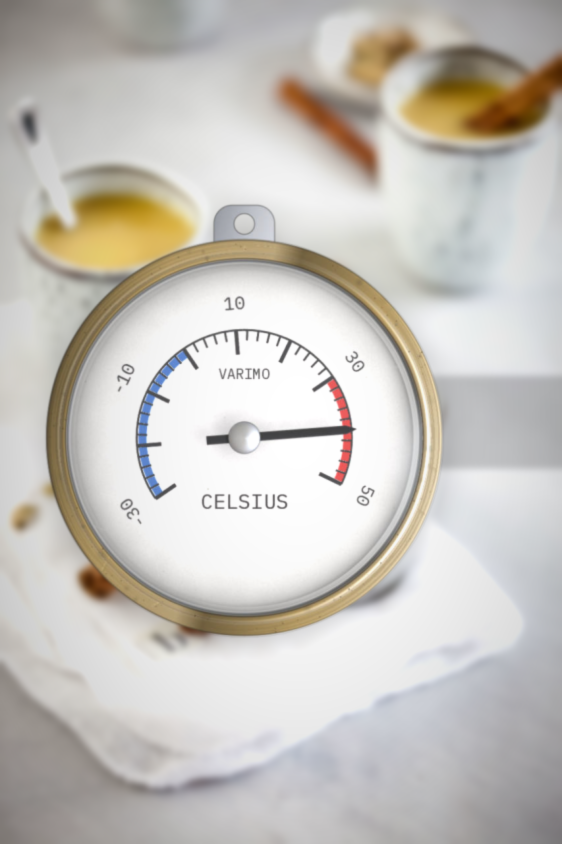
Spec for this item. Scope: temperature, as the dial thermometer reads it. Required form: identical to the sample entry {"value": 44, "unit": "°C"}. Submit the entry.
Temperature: {"value": 40, "unit": "°C"}
